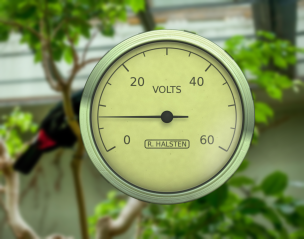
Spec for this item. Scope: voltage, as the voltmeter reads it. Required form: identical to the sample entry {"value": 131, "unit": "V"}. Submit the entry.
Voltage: {"value": 7.5, "unit": "V"}
